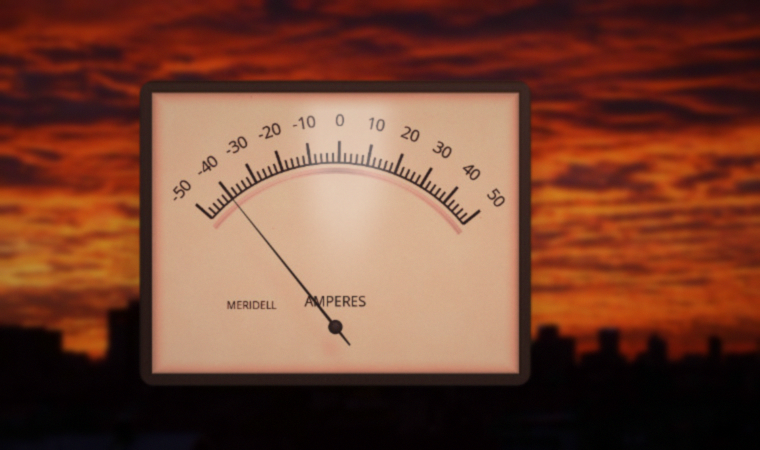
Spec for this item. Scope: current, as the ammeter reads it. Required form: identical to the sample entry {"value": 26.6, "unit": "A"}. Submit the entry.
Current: {"value": -40, "unit": "A"}
